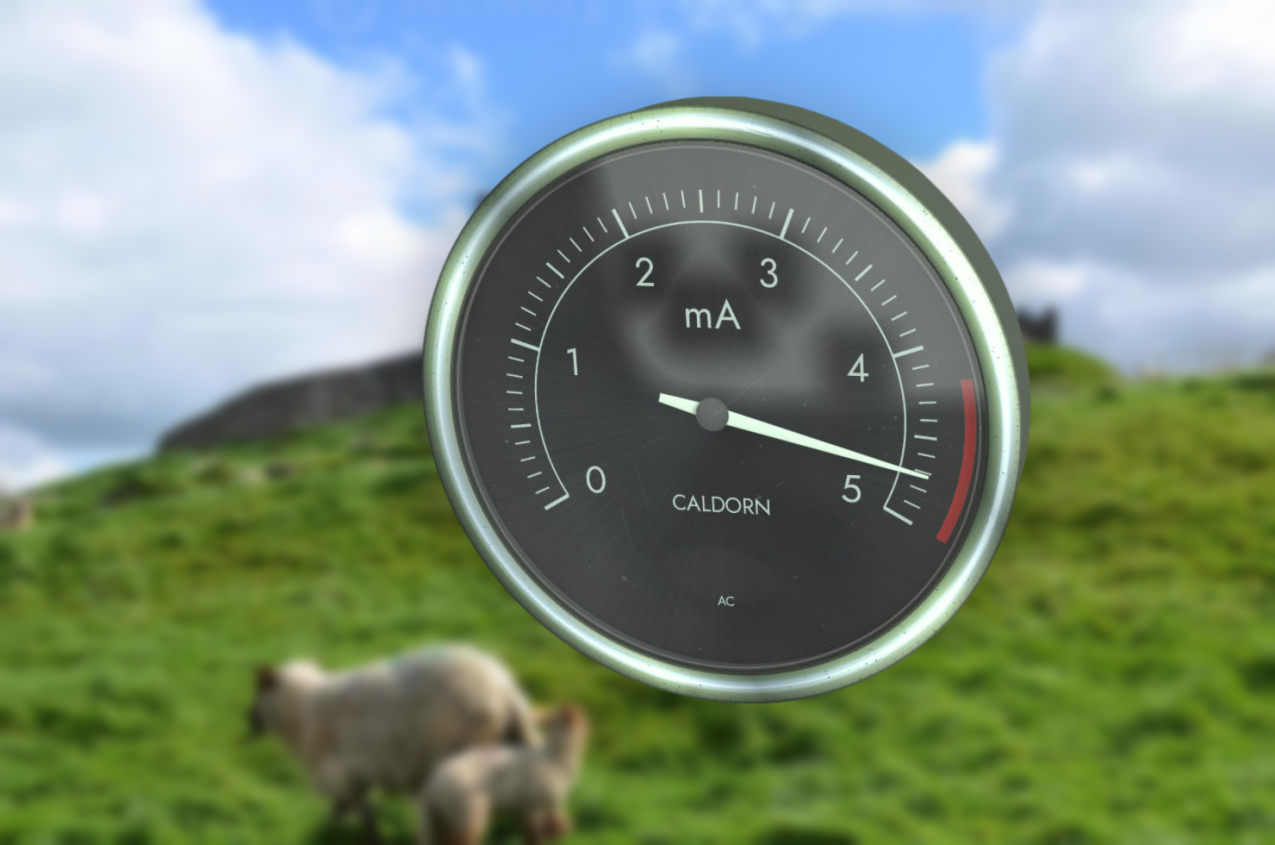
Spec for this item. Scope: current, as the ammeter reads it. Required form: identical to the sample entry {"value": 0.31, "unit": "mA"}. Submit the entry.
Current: {"value": 4.7, "unit": "mA"}
